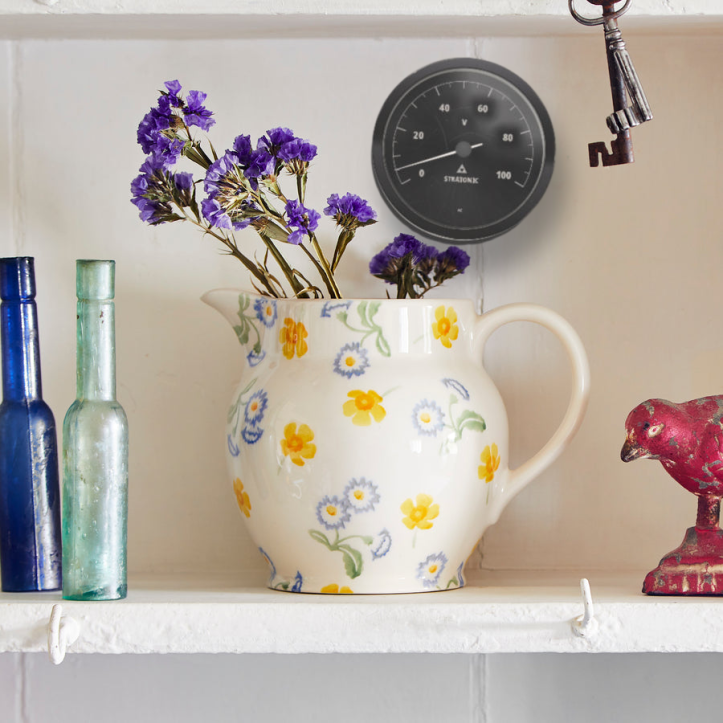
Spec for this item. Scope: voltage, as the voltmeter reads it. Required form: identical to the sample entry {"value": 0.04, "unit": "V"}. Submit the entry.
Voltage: {"value": 5, "unit": "V"}
